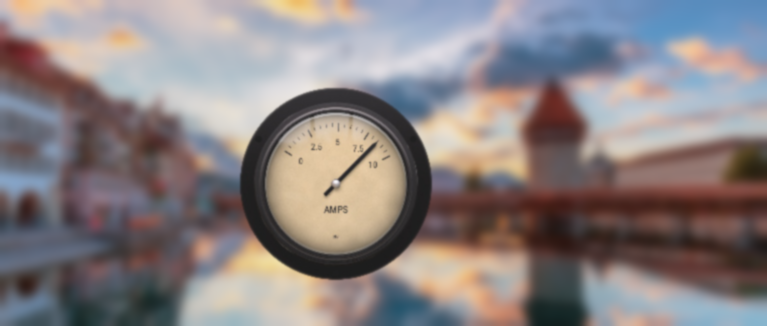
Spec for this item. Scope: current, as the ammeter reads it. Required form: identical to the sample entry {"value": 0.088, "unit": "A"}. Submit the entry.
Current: {"value": 8.5, "unit": "A"}
